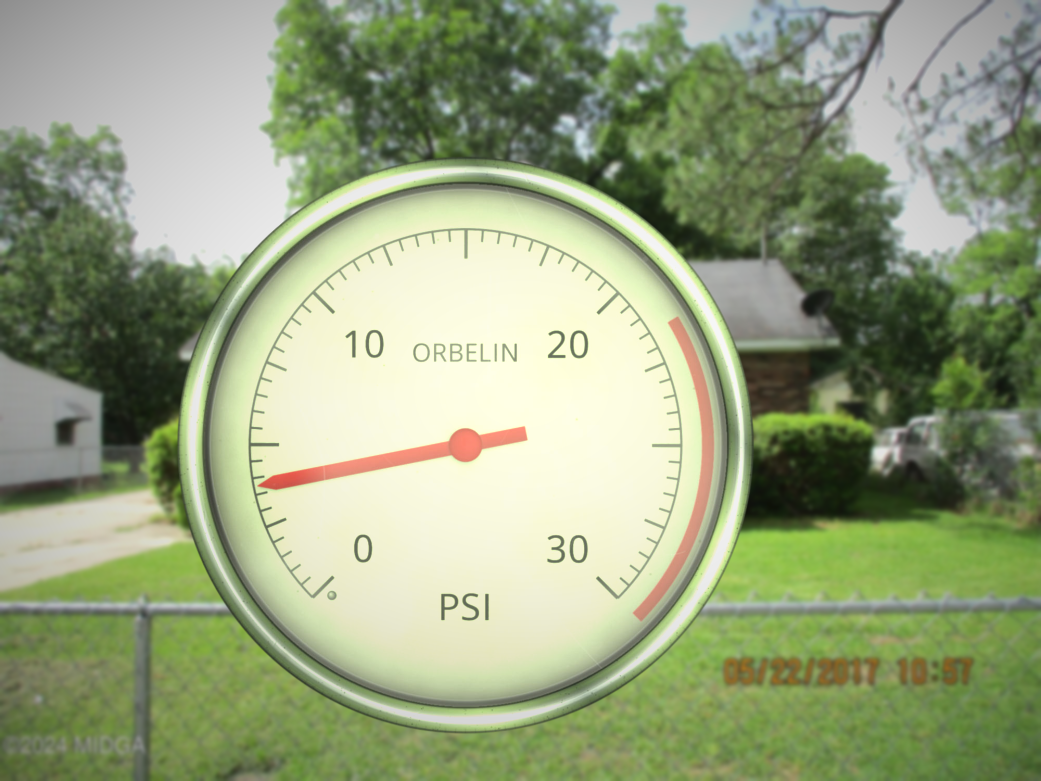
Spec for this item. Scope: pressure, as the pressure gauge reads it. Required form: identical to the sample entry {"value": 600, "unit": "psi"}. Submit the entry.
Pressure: {"value": 3.75, "unit": "psi"}
